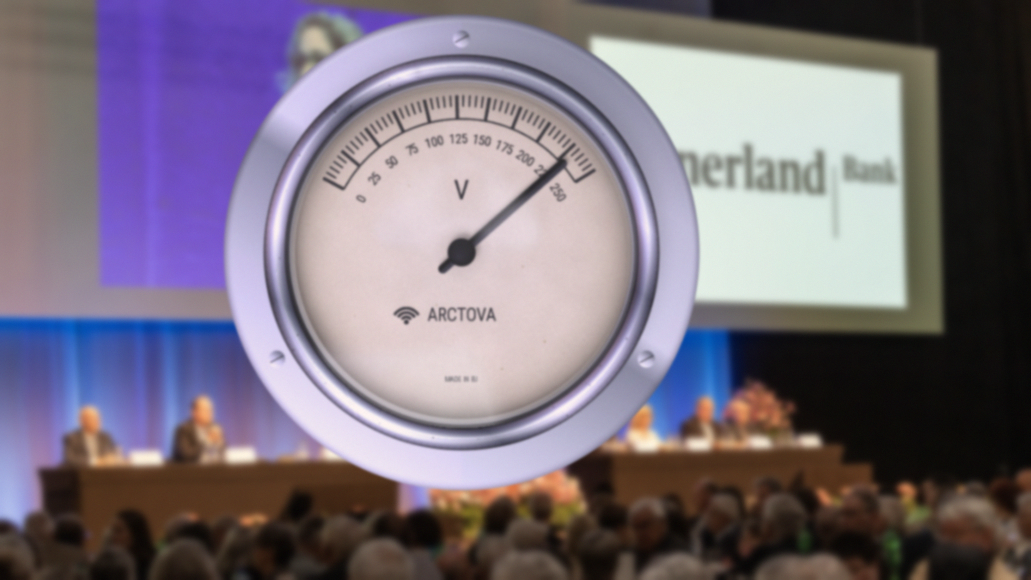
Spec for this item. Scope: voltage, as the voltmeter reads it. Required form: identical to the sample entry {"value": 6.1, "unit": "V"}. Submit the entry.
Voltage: {"value": 230, "unit": "V"}
